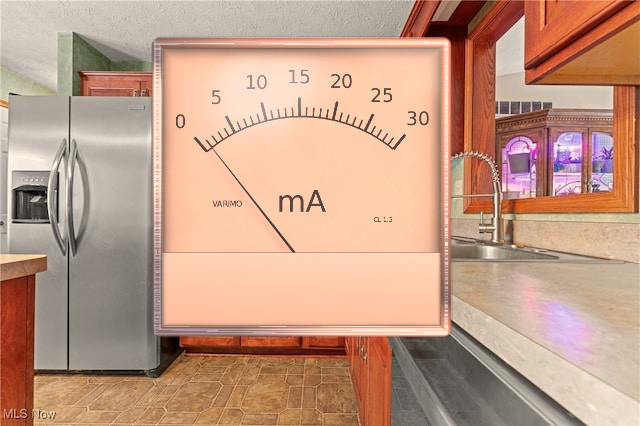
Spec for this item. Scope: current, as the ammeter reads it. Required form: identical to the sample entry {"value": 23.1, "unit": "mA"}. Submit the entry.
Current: {"value": 1, "unit": "mA"}
